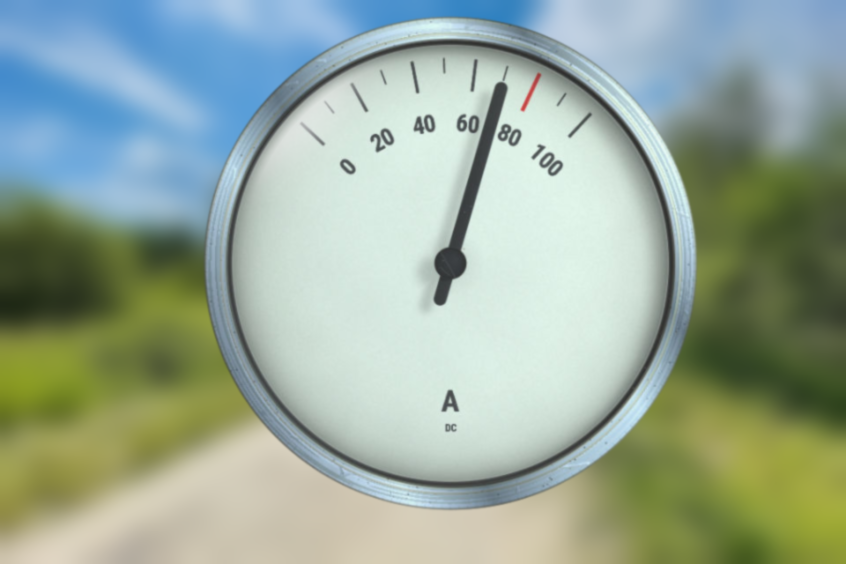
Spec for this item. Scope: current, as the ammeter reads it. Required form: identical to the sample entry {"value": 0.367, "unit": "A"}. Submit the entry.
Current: {"value": 70, "unit": "A"}
